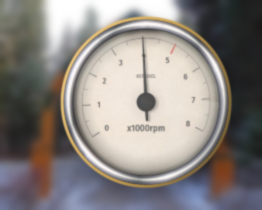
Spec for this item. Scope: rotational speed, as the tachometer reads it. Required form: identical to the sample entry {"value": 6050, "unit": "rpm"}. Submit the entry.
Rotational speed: {"value": 4000, "unit": "rpm"}
